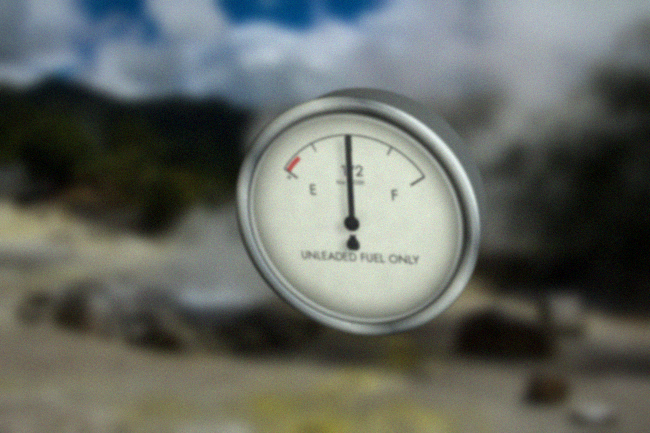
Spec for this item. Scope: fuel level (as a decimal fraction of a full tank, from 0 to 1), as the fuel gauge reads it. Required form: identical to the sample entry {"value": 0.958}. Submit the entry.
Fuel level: {"value": 0.5}
